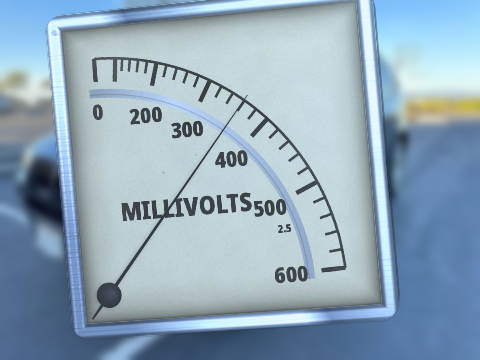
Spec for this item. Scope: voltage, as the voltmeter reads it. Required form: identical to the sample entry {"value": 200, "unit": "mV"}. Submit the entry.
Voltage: {"value": 360, "unit": "mV"}
